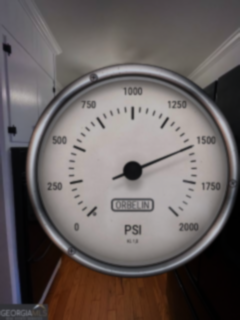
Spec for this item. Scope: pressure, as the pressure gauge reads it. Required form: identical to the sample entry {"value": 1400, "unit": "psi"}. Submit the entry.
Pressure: {"value": 1500, "unit": "psi"}
